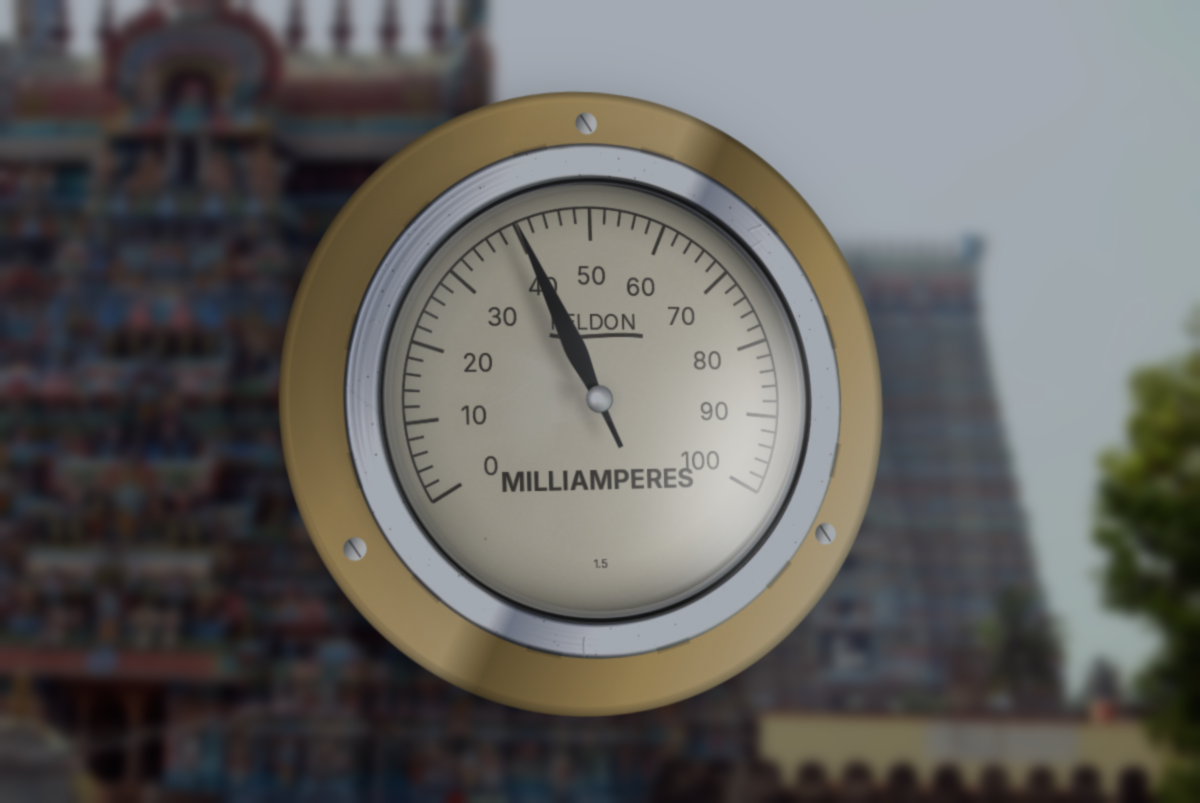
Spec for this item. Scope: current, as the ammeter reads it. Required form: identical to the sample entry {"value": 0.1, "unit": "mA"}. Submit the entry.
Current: {"value": 40, "unit": "mA"}
